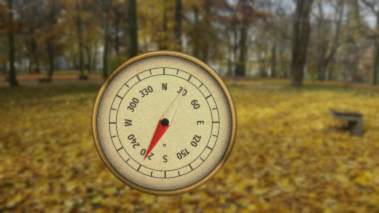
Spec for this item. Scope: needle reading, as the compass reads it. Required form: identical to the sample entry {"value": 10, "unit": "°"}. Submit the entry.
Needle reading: {"value": 210, "unit": "°"}
